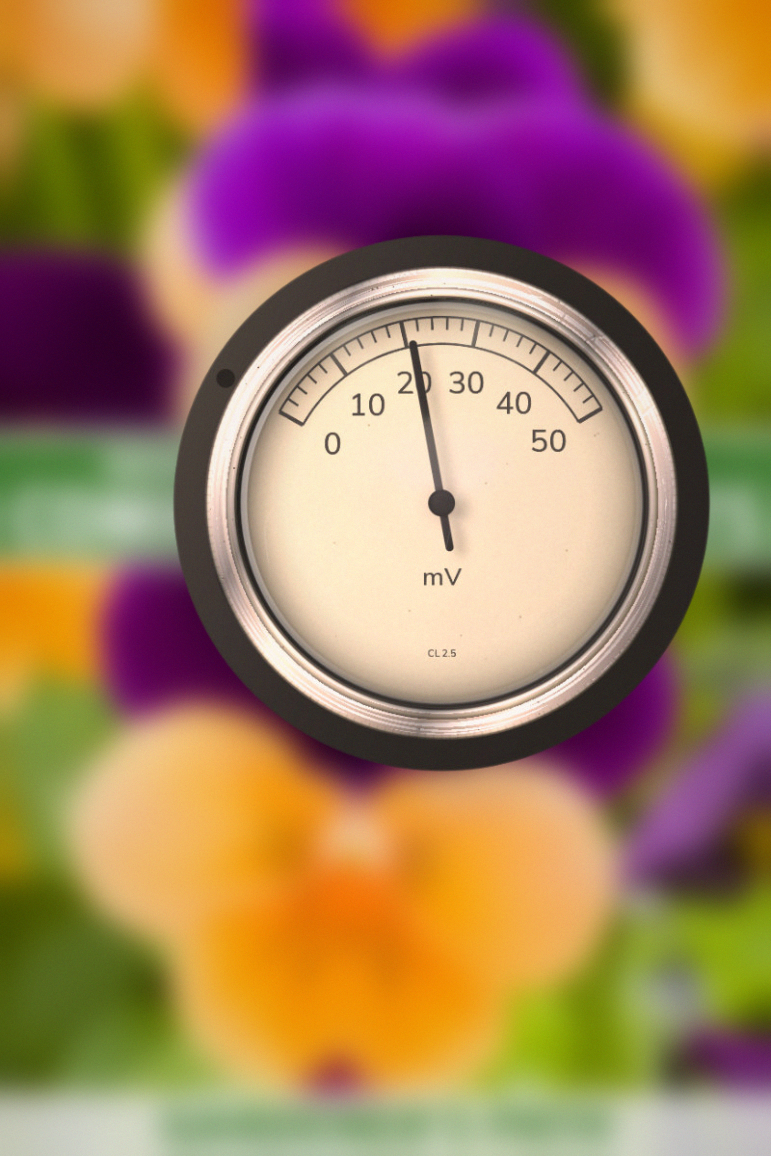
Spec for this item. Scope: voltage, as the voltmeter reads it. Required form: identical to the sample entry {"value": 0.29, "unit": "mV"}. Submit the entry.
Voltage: {"value": 21, "unit": "mV"}
